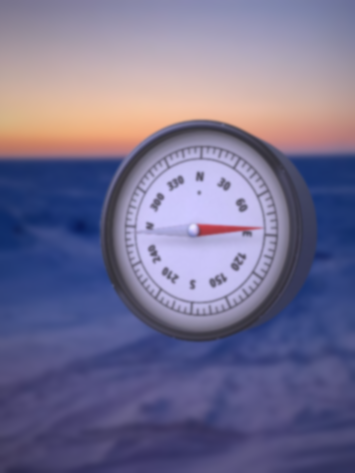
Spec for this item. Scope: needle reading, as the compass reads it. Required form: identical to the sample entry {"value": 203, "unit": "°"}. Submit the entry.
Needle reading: {"value": 85, "unit": "°"}
